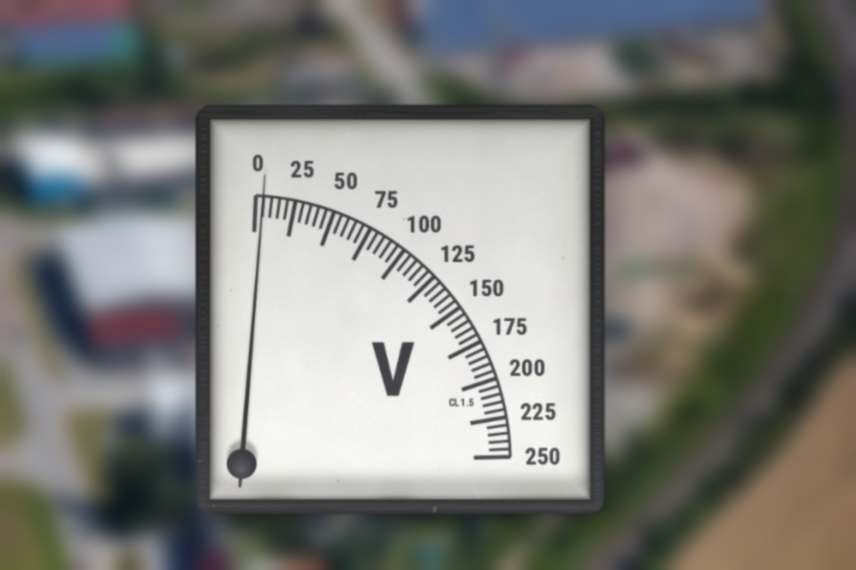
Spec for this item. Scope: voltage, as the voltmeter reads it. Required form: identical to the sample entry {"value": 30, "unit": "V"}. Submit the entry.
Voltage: {"value": 5, "unit": "V"}
